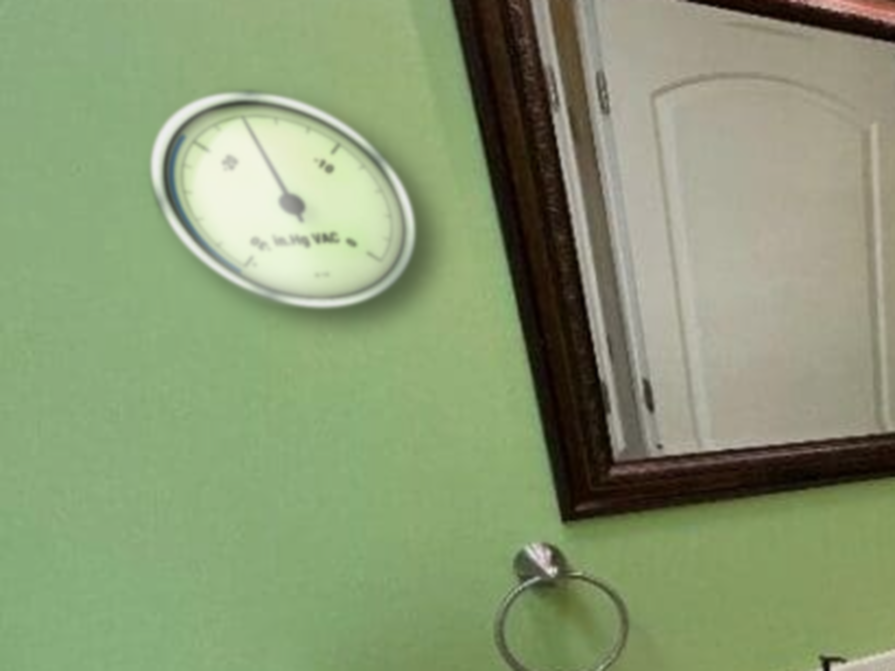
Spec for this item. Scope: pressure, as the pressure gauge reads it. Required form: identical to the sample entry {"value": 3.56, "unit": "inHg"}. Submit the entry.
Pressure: {"value": -16, "unit": "inHg"}
